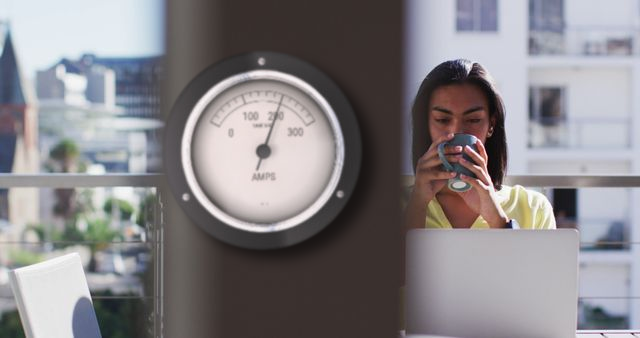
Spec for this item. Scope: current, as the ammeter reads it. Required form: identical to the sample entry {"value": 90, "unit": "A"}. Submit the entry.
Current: {"value": 200, "unit": "A"}
